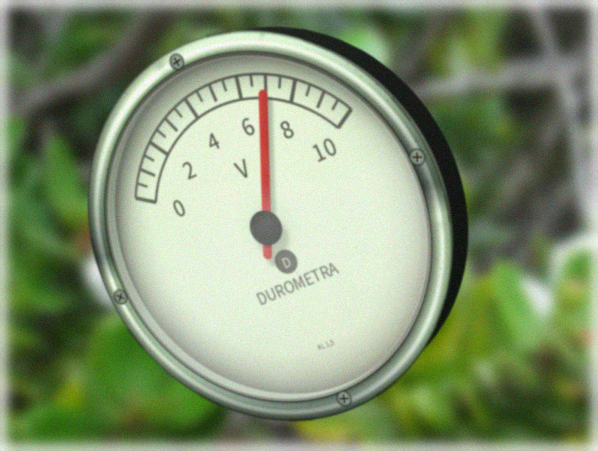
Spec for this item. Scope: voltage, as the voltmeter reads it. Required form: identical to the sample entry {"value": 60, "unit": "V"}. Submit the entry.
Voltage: {"value": 7, "unit": "V"}
